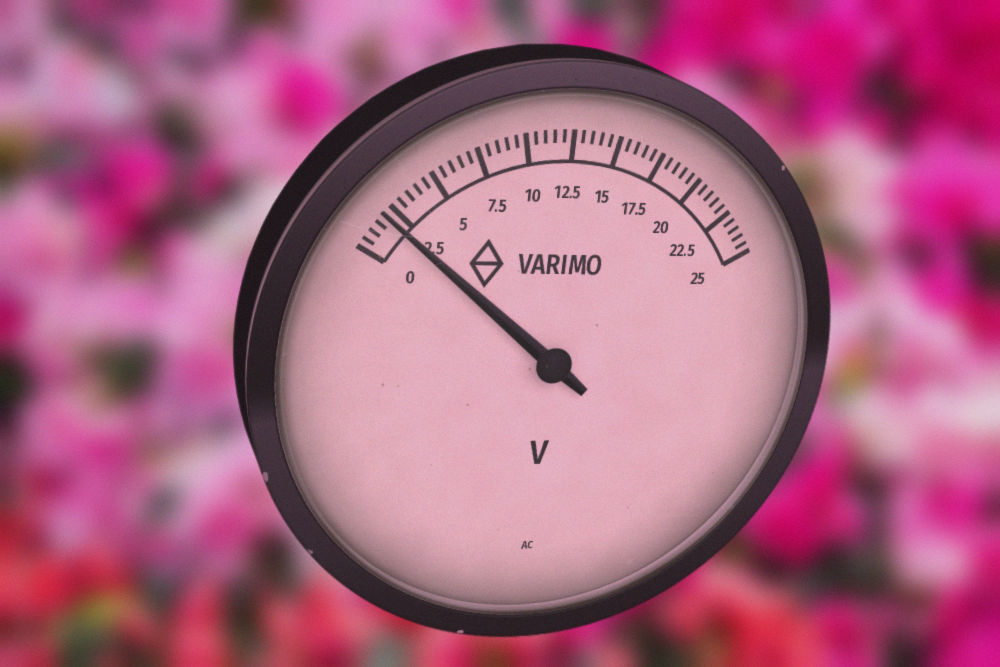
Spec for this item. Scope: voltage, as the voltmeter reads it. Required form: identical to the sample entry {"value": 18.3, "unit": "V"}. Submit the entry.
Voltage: {"value": 2, "unit": "V"}
